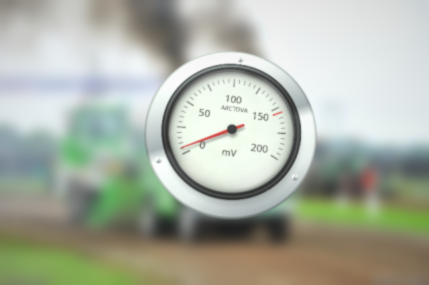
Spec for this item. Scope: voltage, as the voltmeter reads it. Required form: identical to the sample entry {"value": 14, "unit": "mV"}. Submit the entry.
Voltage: {"value": 5, "unit": "mV"}
